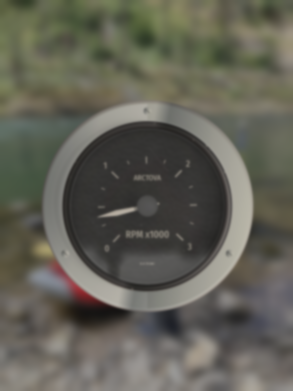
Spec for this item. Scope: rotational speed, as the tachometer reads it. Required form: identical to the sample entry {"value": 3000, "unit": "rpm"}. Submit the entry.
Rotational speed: {"value": 375, "unit": "rpm"}
